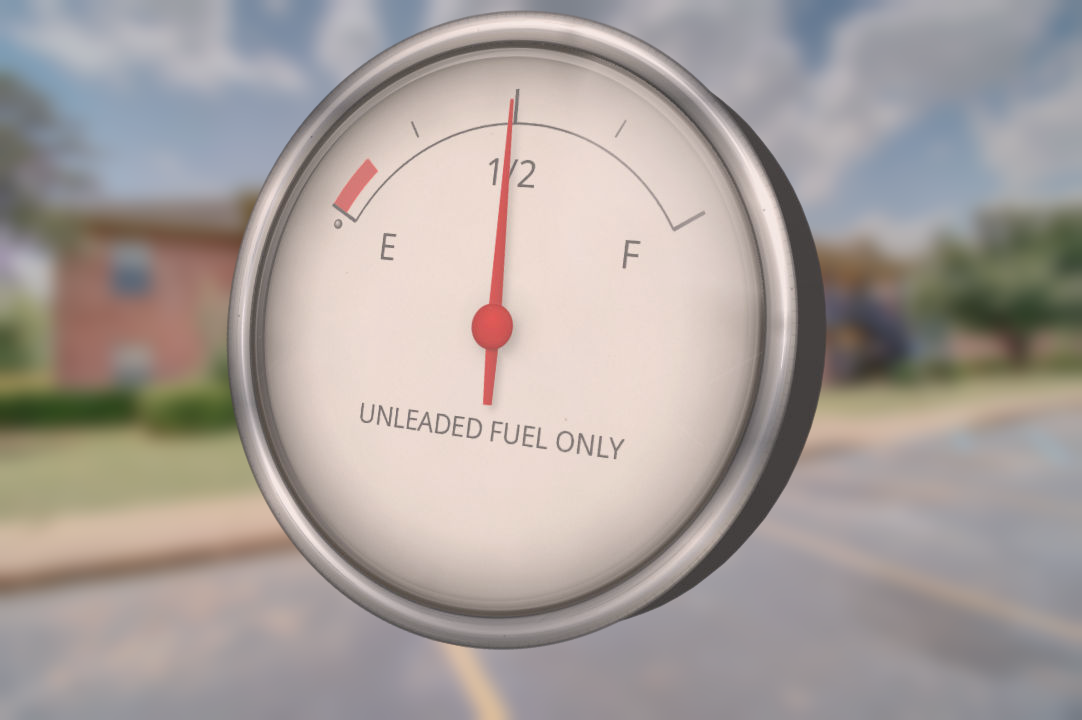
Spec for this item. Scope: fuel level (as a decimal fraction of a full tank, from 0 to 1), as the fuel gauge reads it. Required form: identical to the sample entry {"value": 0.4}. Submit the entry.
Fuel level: {"value": 0.5}
